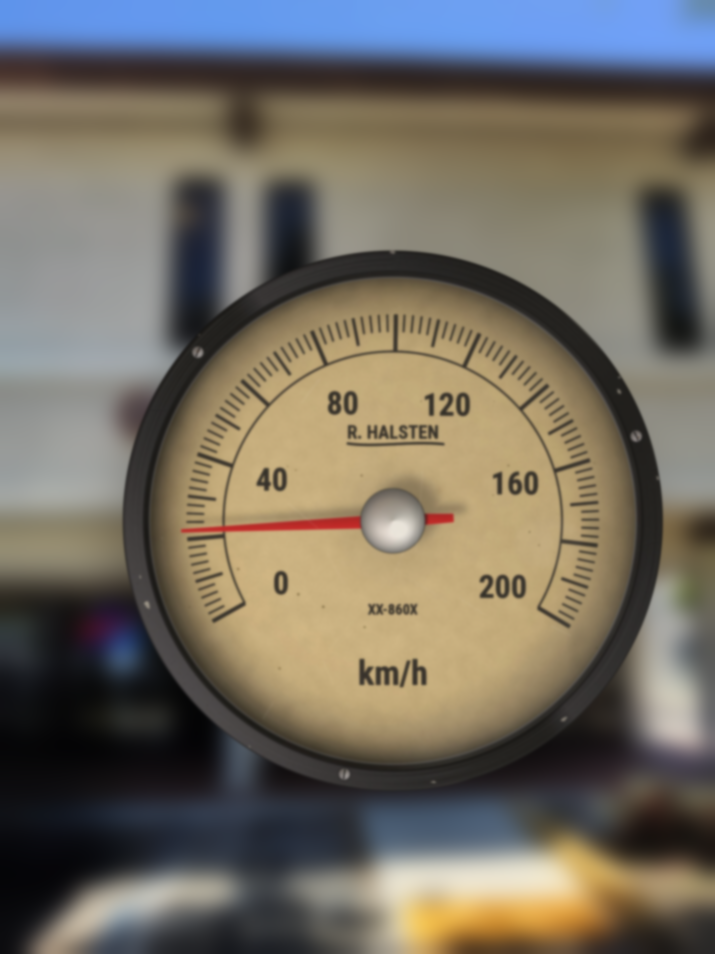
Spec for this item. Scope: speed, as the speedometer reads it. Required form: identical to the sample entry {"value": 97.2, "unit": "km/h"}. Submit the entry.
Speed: {"value": 22, "unit": "km/h"}
